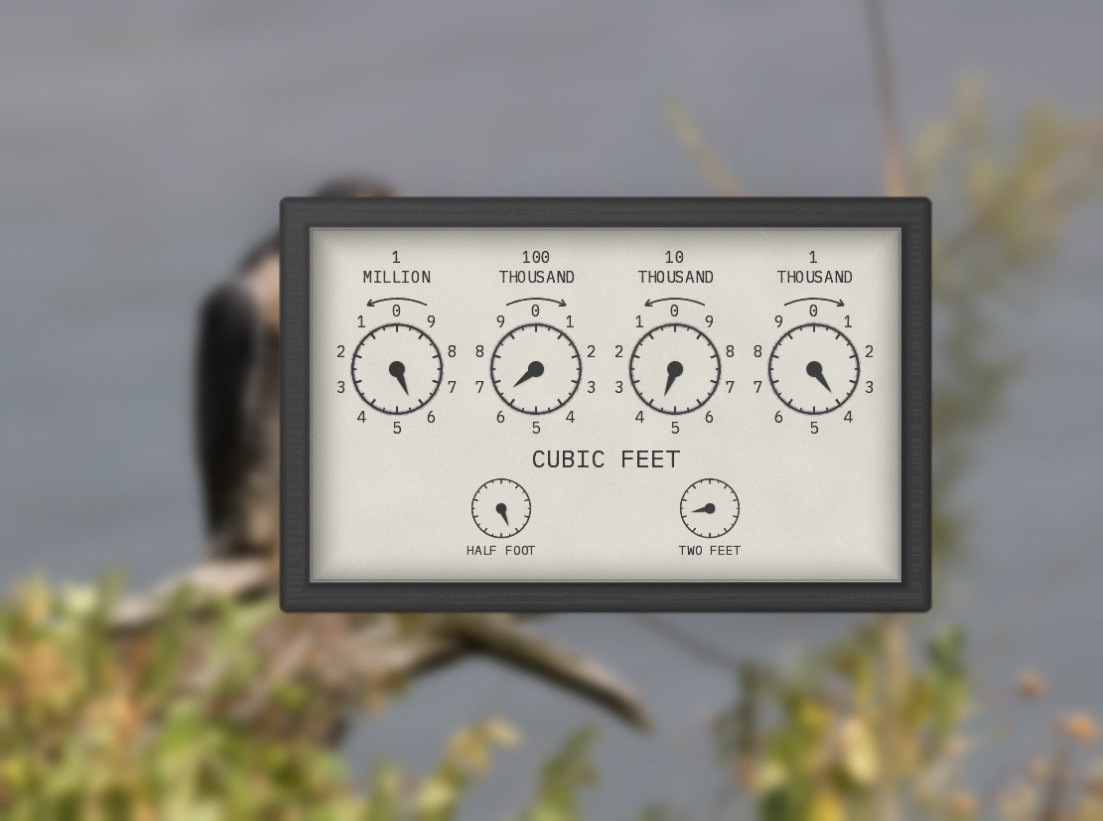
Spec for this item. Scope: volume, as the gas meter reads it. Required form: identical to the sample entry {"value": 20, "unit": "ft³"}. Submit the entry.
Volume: {"value": 564400, "unit": "ft³"}
